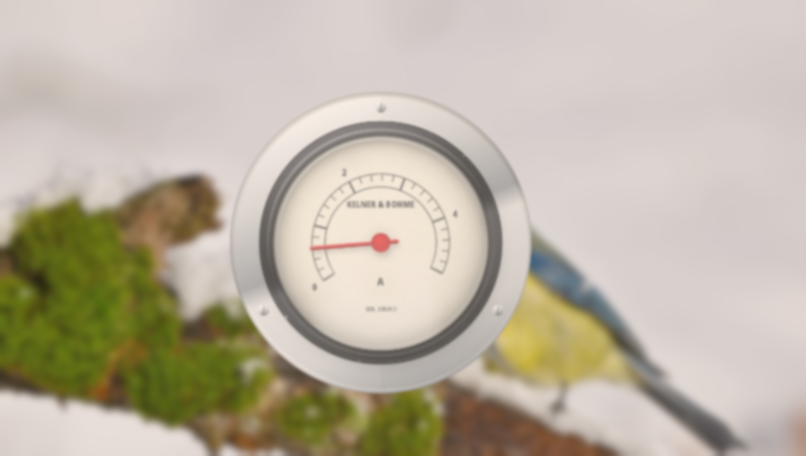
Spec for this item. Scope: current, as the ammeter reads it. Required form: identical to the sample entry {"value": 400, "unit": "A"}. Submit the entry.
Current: {"value": 0.6, "unit": "A"}
